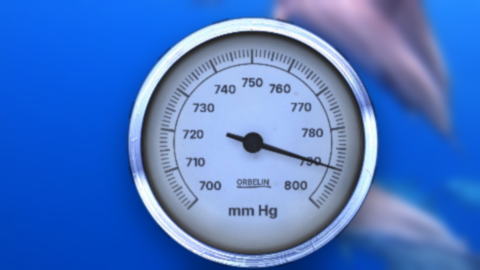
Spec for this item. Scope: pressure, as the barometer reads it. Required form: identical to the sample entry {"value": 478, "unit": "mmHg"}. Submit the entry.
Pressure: {"value": 790, "unit": "mmHg"}
